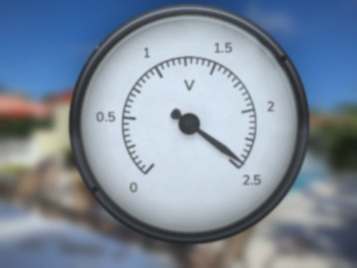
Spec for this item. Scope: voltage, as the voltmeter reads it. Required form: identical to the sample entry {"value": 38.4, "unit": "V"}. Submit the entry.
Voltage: {"value": 2.45, "unit": "V"}
